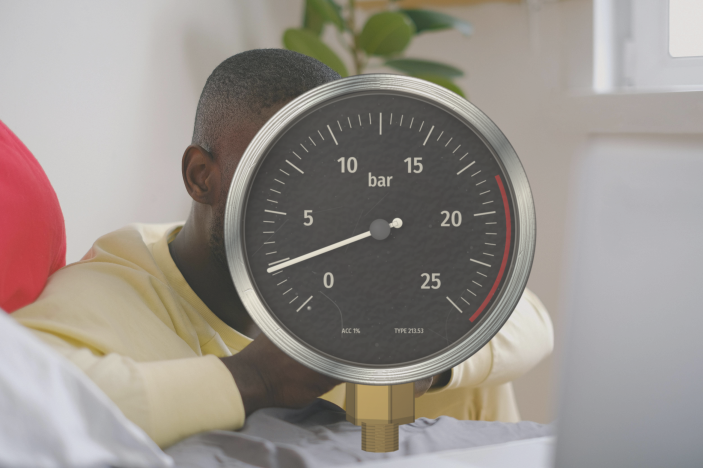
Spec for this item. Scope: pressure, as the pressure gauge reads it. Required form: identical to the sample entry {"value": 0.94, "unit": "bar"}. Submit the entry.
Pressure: {"value": 2.25, "unit": "bar"}
